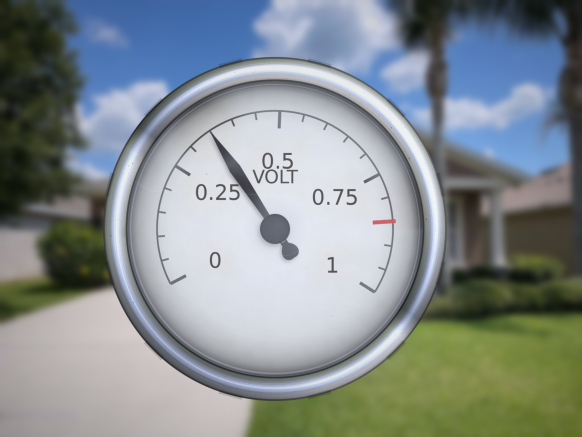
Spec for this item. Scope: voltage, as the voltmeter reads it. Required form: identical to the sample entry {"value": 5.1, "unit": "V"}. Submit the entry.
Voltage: {"value": 0.35, "unit": "V"}
